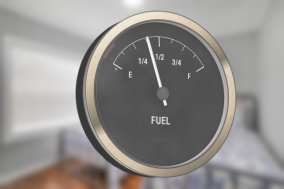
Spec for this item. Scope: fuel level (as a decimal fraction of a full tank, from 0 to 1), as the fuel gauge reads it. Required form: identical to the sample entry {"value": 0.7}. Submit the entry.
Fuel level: {"value": 0.375}
